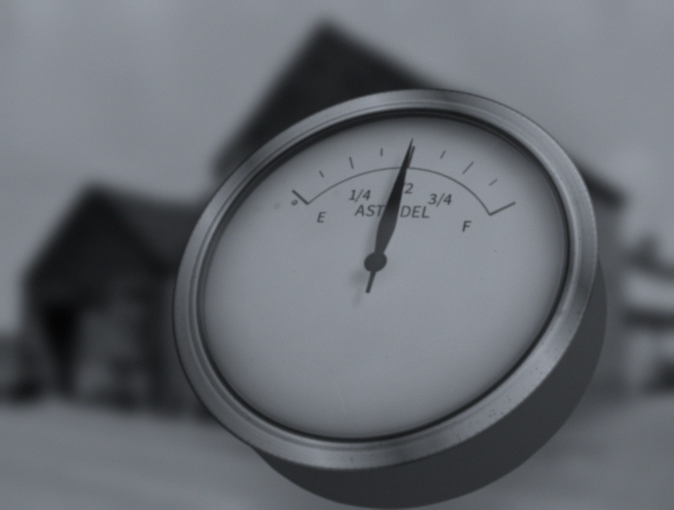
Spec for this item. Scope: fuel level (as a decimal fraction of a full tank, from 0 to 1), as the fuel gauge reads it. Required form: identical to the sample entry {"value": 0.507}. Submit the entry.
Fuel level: {"value": 0.5}
